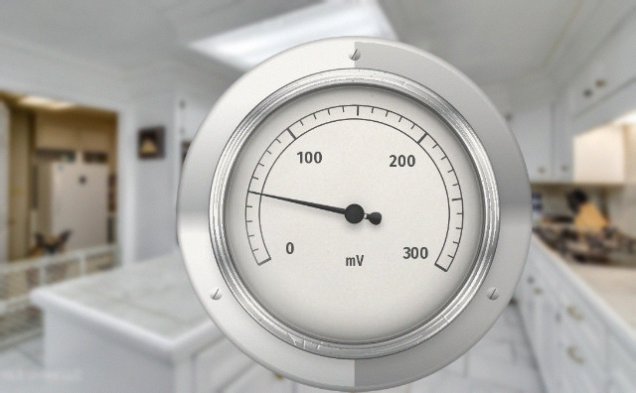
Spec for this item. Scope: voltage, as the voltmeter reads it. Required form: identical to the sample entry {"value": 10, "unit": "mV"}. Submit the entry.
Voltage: {"value": 50, "unit": "mV"}
